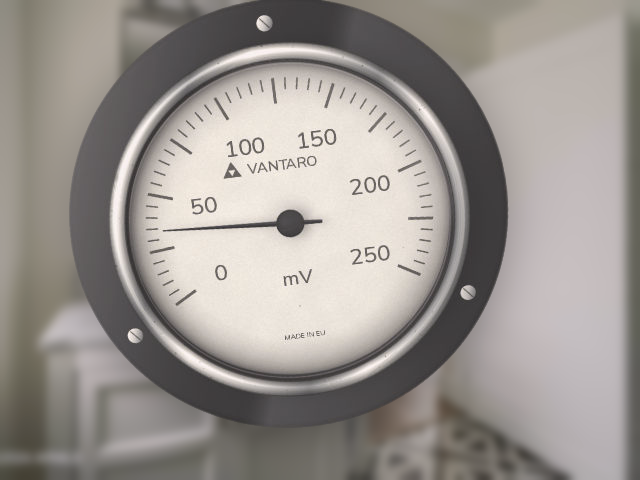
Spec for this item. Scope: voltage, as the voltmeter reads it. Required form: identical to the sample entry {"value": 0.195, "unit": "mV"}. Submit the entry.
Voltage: {"value": 35, "unit": "mV"}
